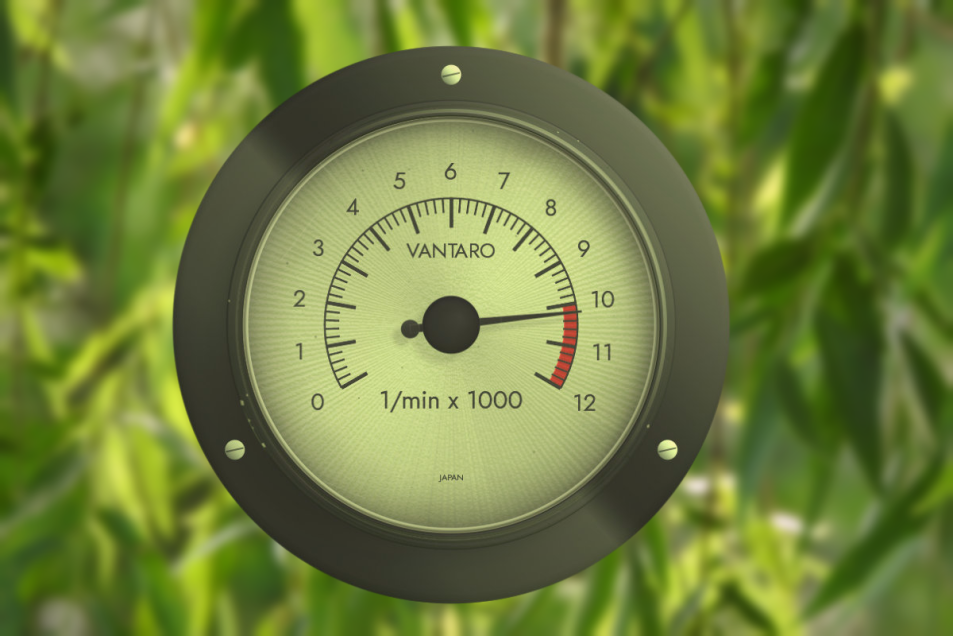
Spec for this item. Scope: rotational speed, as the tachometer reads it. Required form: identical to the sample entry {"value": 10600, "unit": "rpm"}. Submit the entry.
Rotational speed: {"value": 10200, "unit": "rpm"}
